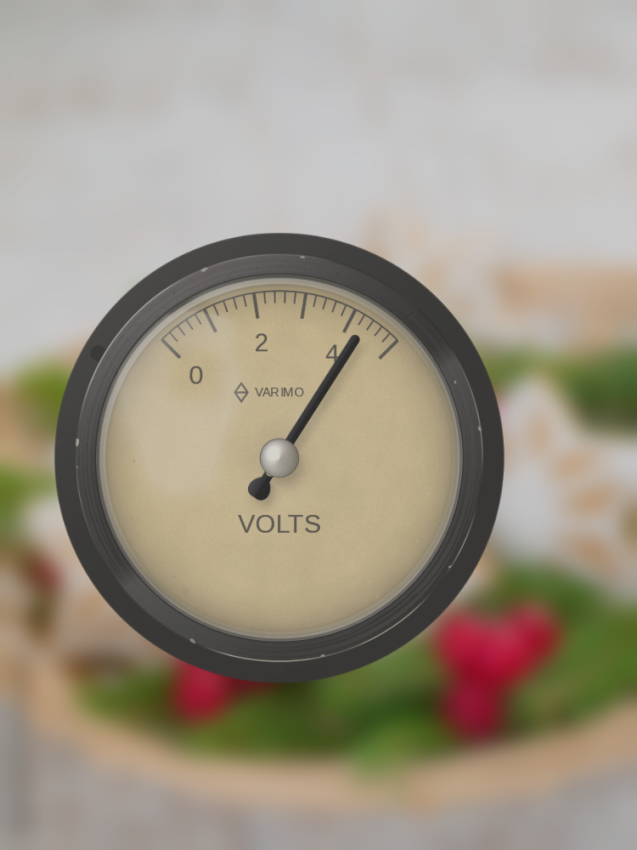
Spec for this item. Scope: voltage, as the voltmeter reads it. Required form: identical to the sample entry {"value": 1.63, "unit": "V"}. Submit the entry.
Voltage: {"value": 4.3, "unit": "V"}
